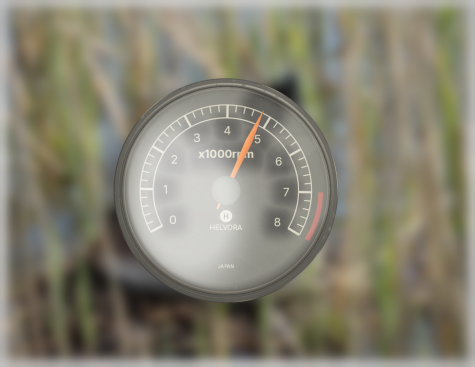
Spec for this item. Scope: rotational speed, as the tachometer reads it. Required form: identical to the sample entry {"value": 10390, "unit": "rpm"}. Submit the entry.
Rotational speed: {"value": 4800, "unit": "rpm"}
